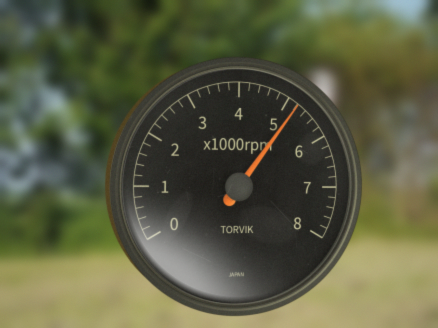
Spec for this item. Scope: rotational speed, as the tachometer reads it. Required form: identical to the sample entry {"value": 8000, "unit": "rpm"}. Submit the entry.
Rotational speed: {"value": 5200, "unit": "rpm"}
